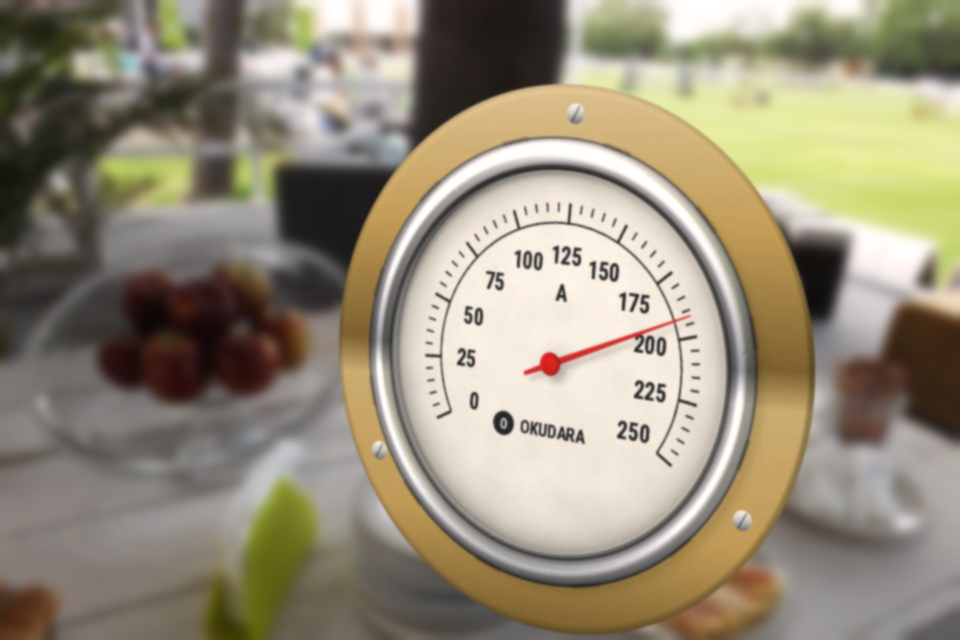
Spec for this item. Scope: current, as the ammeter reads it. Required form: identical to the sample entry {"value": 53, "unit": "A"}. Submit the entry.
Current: {"value": 192.5, "unit": "A"}
